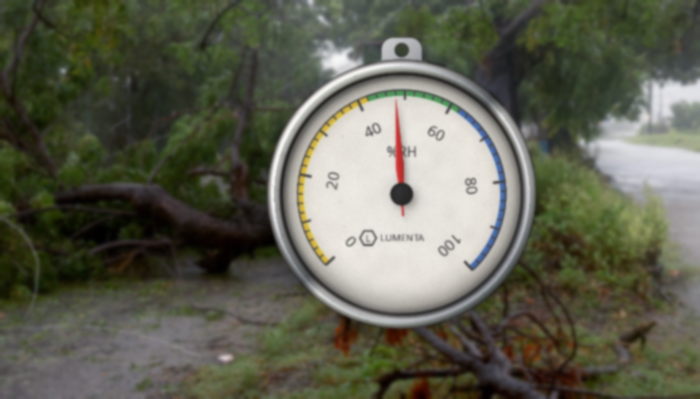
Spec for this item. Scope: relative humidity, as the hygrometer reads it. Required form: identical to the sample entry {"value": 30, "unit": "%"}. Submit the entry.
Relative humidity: {"value": 48, "unit": "%"}
